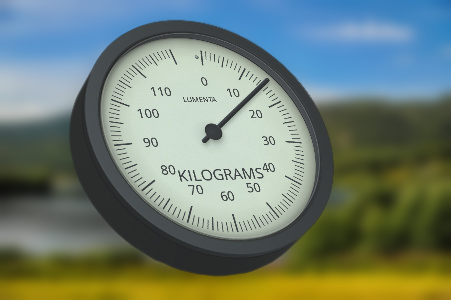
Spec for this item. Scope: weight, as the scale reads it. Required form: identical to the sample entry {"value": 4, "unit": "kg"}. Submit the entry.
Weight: {"value": 15, "unit": "kg"}
